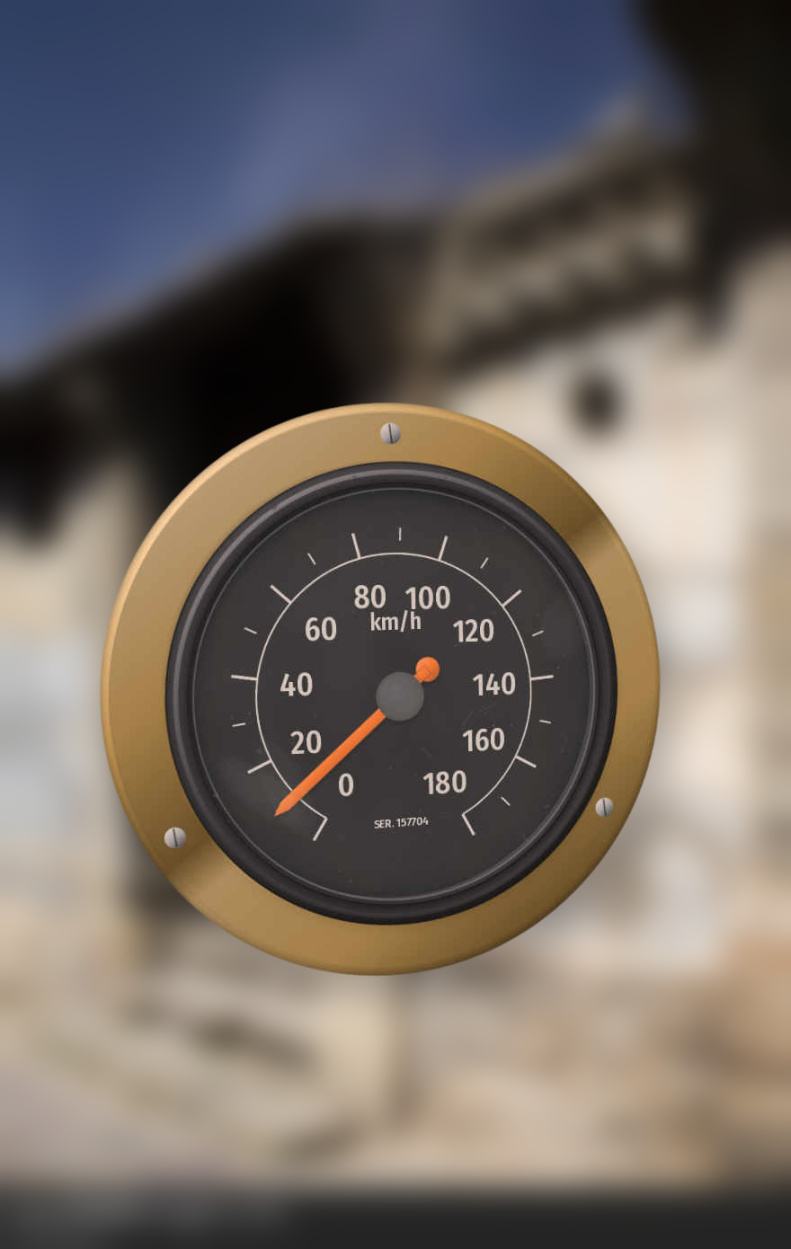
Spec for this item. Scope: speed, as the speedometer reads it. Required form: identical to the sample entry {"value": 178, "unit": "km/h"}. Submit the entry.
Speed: {"value": 10, "unit": "km/h"}
